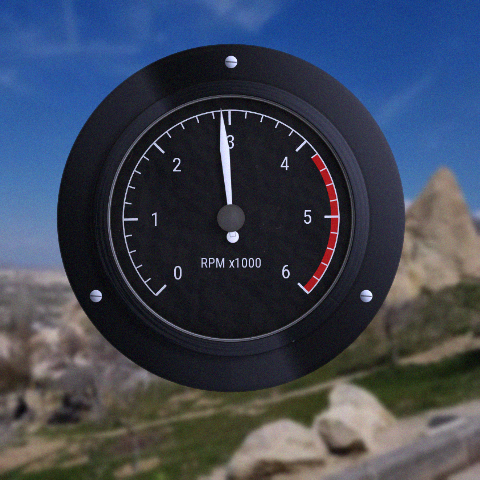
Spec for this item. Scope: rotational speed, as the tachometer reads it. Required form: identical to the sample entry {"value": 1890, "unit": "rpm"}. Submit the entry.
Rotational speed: {"value": 2900, "unit": "rpm"}
